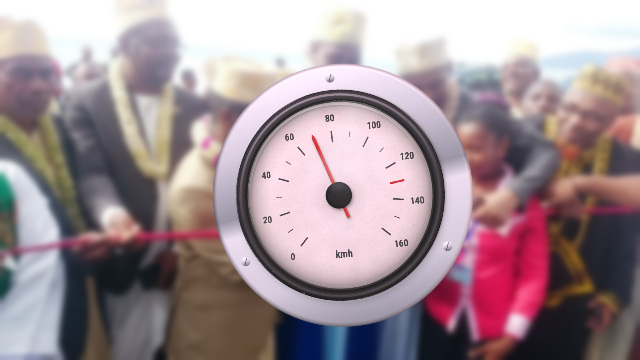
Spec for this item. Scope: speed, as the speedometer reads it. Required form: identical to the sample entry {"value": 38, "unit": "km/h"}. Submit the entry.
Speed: {"value": 70, "unit": "km/h"}
